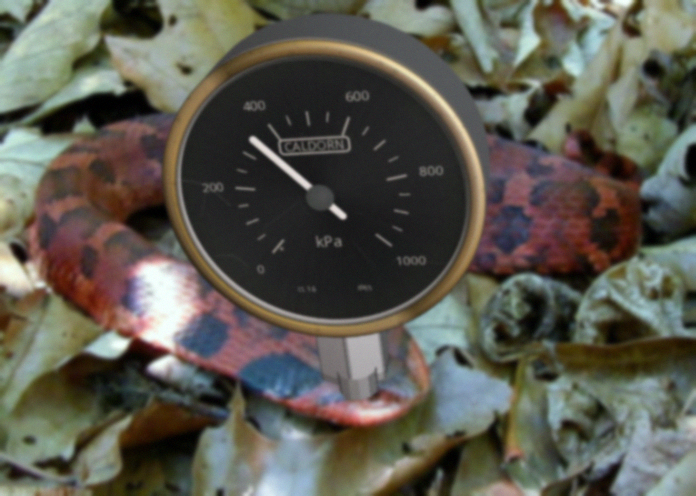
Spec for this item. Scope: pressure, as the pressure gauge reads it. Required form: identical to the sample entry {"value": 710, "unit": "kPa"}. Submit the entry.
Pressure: {"value": 350, "unit": "kPa"}
